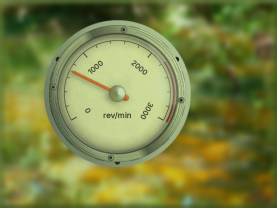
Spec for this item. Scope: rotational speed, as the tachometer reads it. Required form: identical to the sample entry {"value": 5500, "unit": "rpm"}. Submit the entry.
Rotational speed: {"value": 700, "unit": "rpm"}
